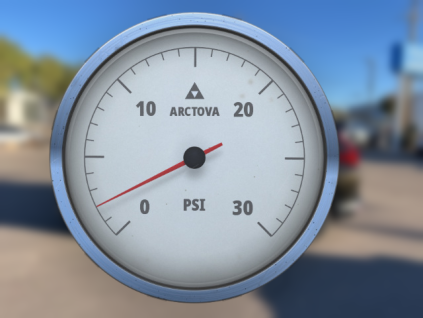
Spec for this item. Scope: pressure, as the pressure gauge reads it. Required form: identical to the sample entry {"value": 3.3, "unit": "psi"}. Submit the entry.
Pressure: {"value": 2, "unit": "psi"}
